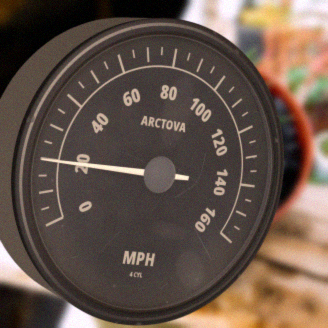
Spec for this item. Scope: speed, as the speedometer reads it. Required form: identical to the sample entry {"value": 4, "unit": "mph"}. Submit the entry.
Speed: {"value": 20, "unit": "mph"}
